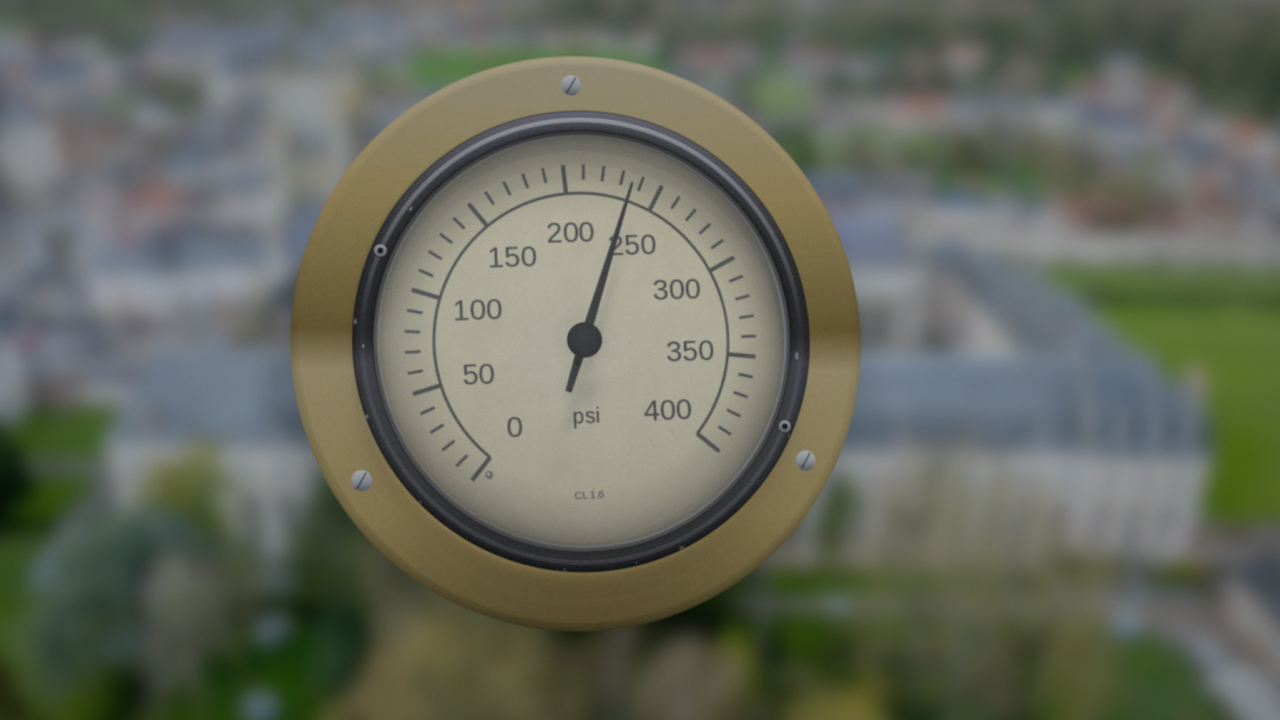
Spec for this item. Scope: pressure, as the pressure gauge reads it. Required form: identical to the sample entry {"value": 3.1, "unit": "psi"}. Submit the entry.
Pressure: {"value": 235, "unit": "psi"}
